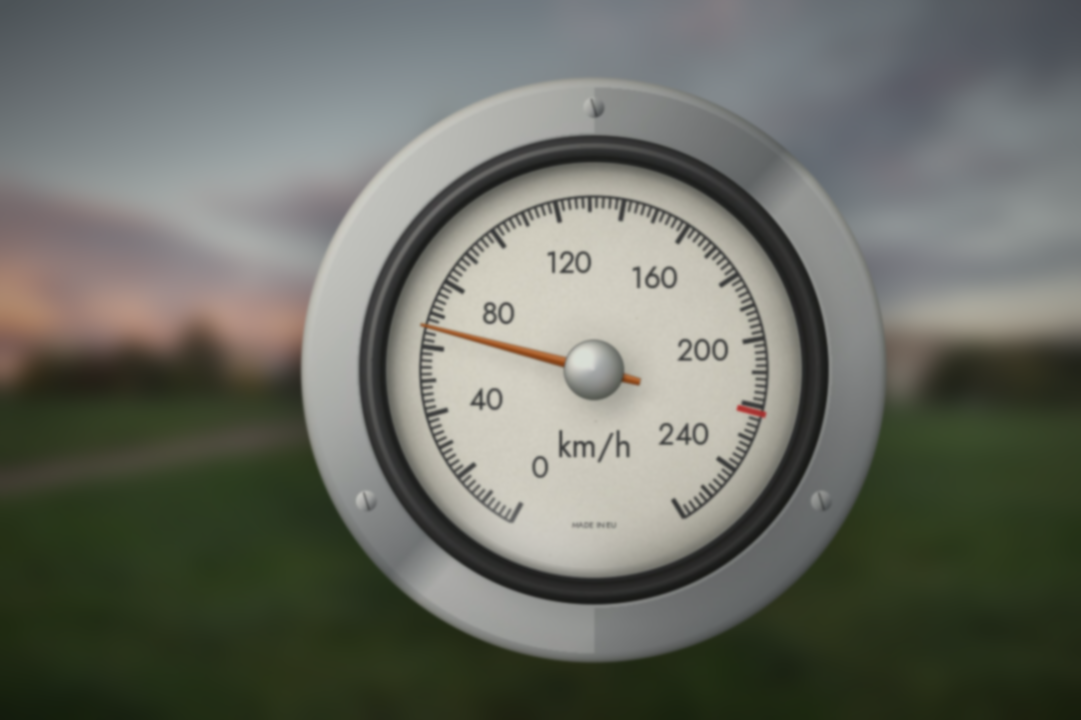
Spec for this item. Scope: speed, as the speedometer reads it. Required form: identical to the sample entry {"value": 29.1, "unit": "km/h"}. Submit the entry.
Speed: {"value": 66, "unit": "km/h"}
